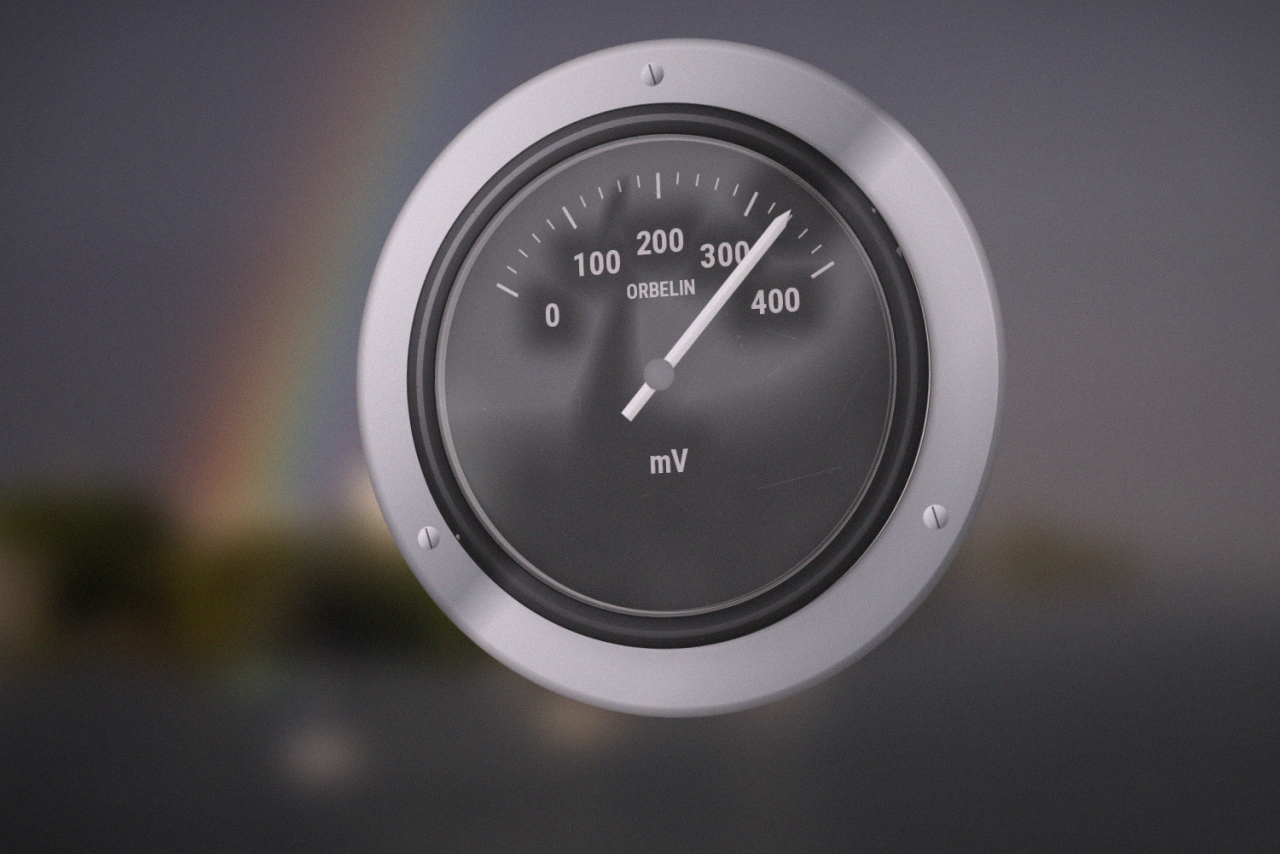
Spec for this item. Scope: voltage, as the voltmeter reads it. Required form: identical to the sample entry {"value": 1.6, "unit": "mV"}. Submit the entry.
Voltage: {"value": 340, "unit": "mV"}
